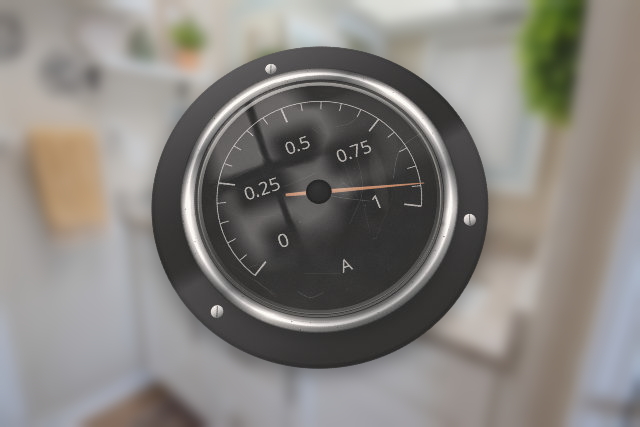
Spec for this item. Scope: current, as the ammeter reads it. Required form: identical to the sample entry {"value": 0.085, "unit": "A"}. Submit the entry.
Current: {"value": 0.95, "unit": "A"}
